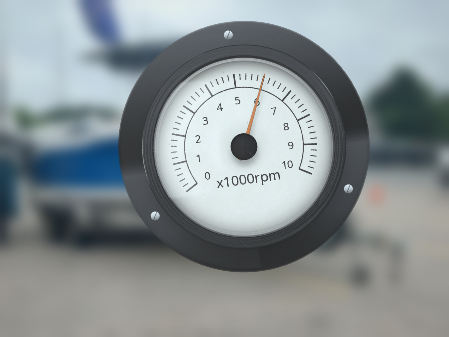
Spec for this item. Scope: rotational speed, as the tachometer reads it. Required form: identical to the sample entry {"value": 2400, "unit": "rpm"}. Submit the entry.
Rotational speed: {"value": 6000, "unit": "rpm"}
